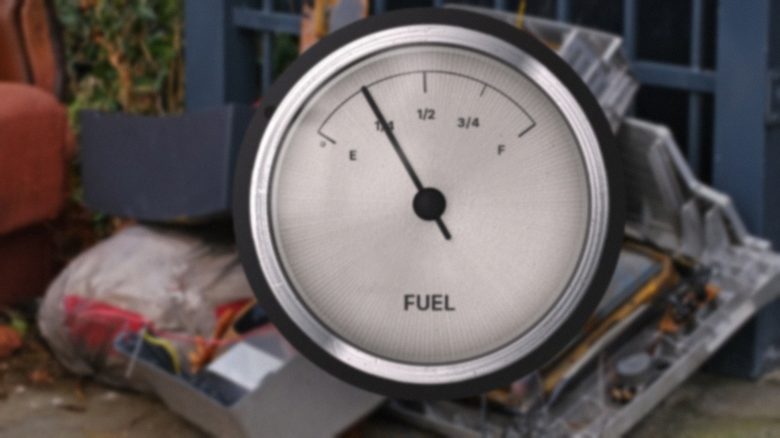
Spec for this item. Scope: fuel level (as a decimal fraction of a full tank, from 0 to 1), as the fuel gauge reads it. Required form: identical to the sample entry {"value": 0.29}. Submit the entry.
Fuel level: {"value": 0.25}
